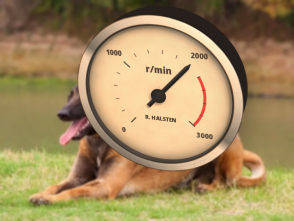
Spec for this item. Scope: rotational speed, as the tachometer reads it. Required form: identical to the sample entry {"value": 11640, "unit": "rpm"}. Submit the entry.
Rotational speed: {"value": 2000, "unit": "rpm"}
